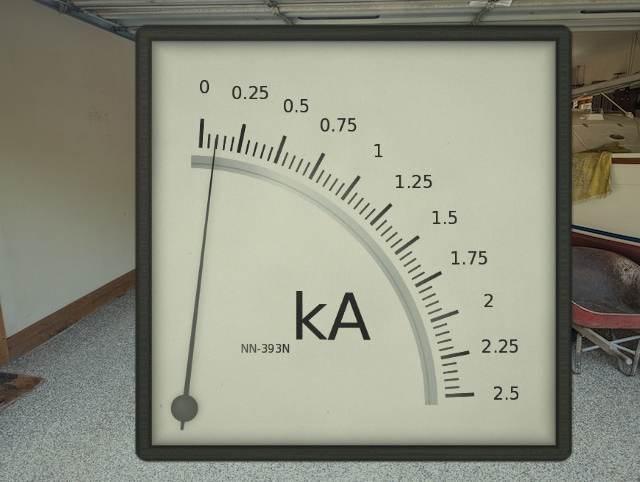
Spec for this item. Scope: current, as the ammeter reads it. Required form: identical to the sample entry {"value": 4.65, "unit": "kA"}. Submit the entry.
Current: {"value": 0.1, "unit": "kA"}
